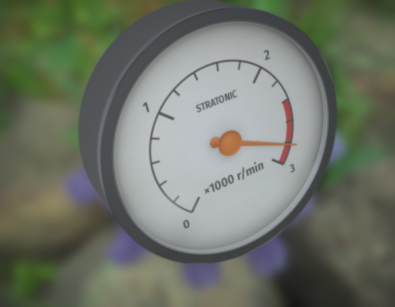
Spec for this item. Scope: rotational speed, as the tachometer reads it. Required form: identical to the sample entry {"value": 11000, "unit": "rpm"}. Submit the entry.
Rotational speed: {"value": 2800, "unit": "rpm"}
